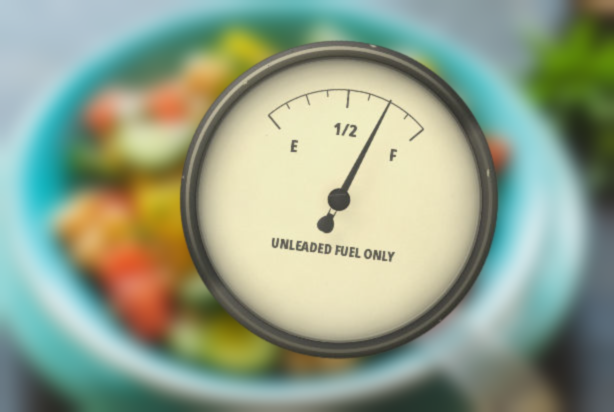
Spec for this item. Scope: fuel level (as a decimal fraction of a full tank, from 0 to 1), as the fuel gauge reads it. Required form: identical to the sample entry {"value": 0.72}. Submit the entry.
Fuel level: {"value": 0.75}
